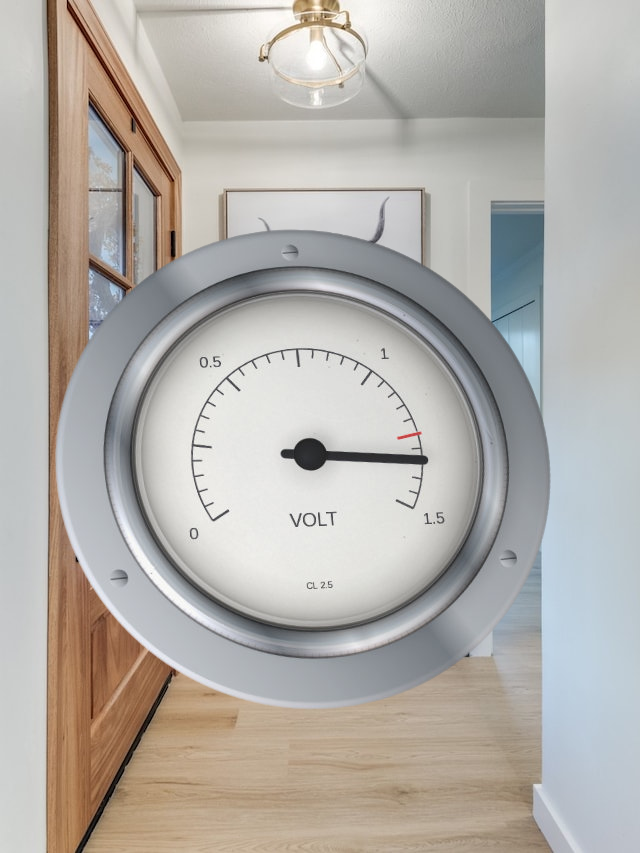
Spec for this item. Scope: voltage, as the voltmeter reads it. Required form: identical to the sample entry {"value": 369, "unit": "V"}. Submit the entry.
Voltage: {"value": 1.35, "unit": "V"}
